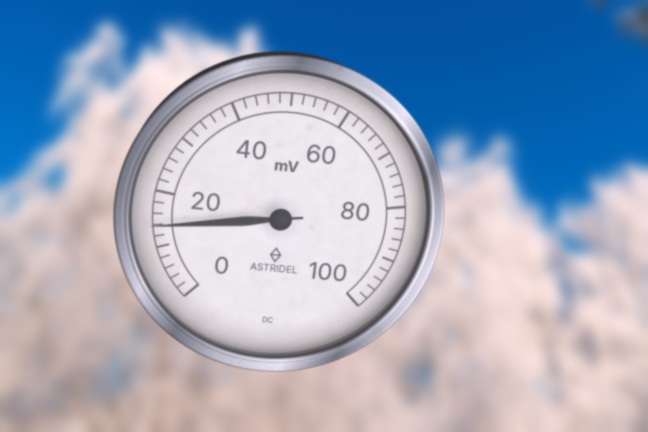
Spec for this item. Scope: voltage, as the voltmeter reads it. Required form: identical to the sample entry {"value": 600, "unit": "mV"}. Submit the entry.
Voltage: {"value": 14, "unit": "mV"}
